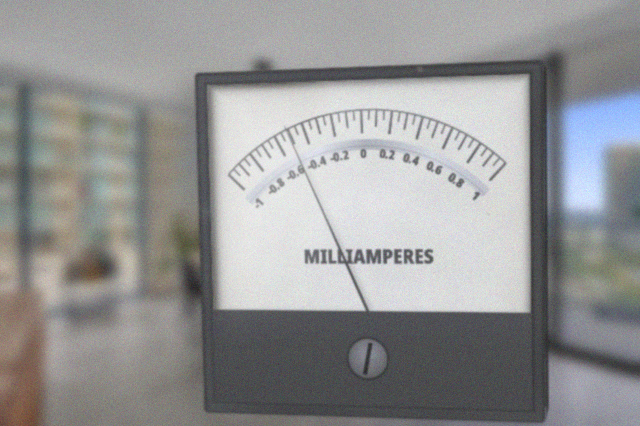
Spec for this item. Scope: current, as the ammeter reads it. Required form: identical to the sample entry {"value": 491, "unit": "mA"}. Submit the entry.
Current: {"value": -0.5, "unit": "mA"}
